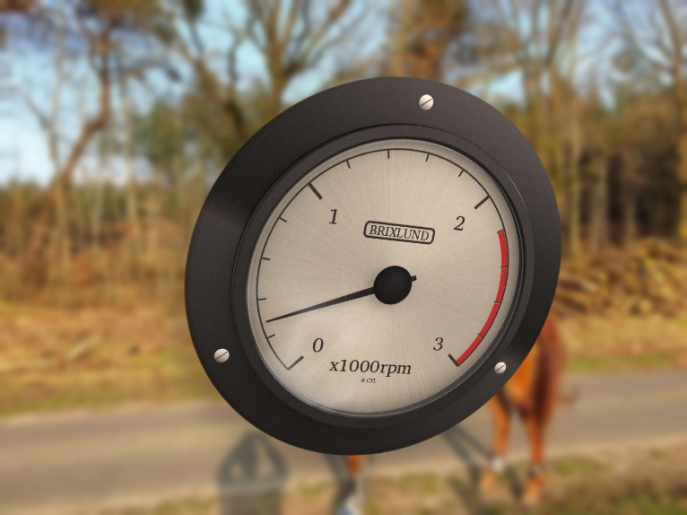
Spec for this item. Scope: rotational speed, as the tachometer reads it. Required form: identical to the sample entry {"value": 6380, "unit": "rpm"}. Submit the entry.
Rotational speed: {"value": 300, "unit": "rpm"}
